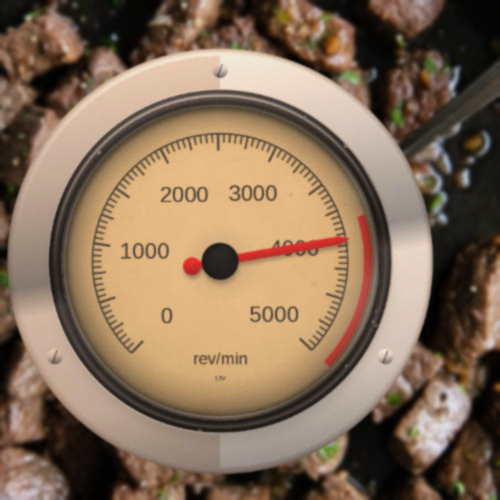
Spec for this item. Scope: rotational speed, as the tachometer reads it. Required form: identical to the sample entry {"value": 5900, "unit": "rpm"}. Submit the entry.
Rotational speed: {"value": 4000, "unit": "rpm"}
